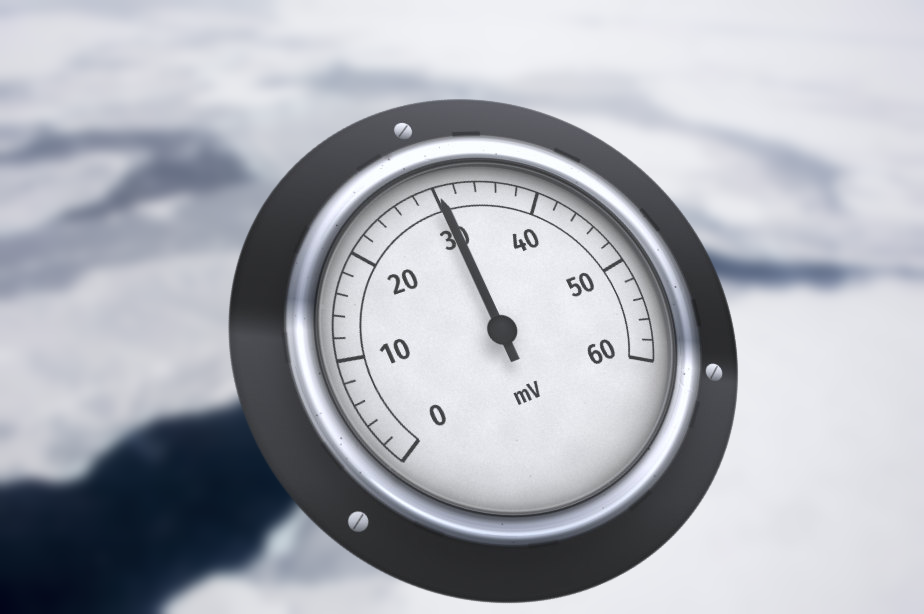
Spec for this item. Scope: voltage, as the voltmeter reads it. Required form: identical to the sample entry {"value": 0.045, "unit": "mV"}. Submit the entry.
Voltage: {"value": 30, "unit": "mV"}
